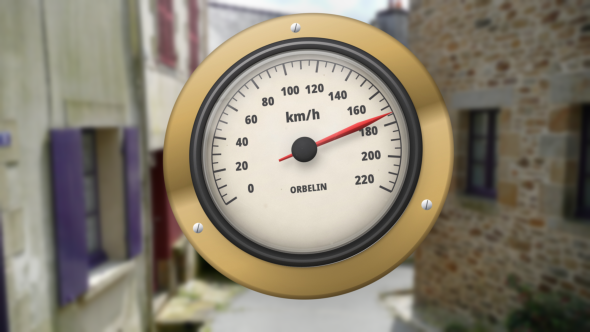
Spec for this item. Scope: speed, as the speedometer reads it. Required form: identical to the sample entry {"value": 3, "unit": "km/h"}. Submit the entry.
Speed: {"value": 175, "unit": "km/h"}
